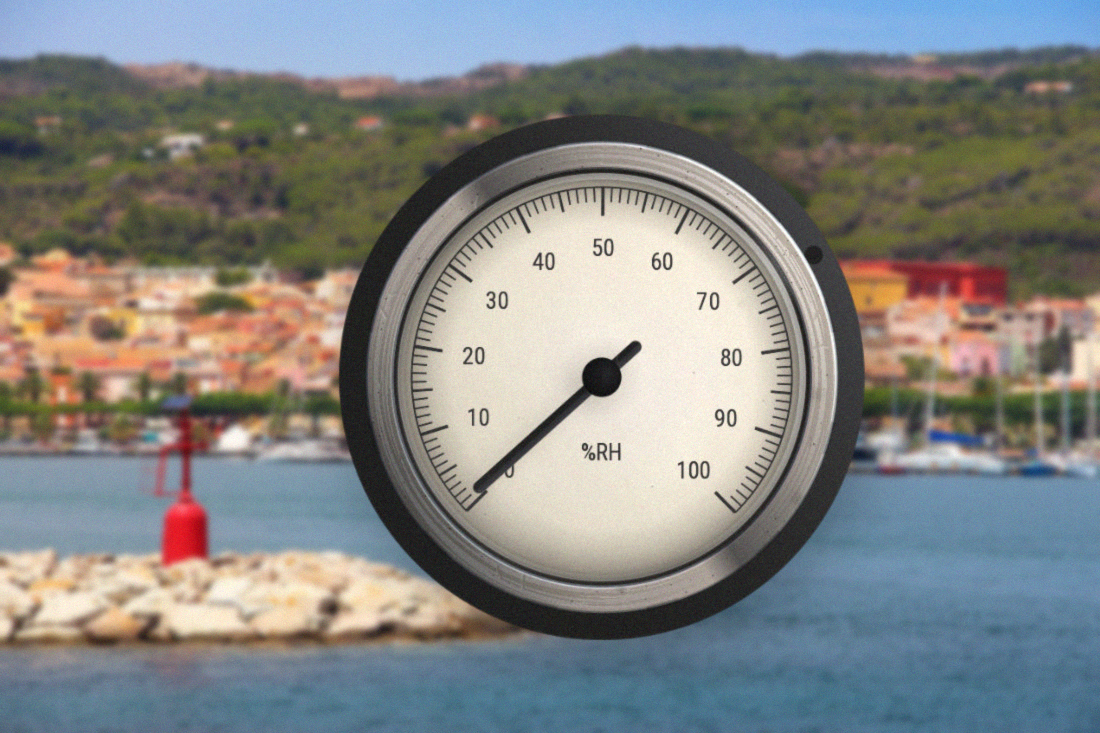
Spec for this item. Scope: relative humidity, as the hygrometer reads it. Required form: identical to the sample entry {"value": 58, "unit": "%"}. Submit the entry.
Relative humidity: {"value": 1, "unit": "%"}
